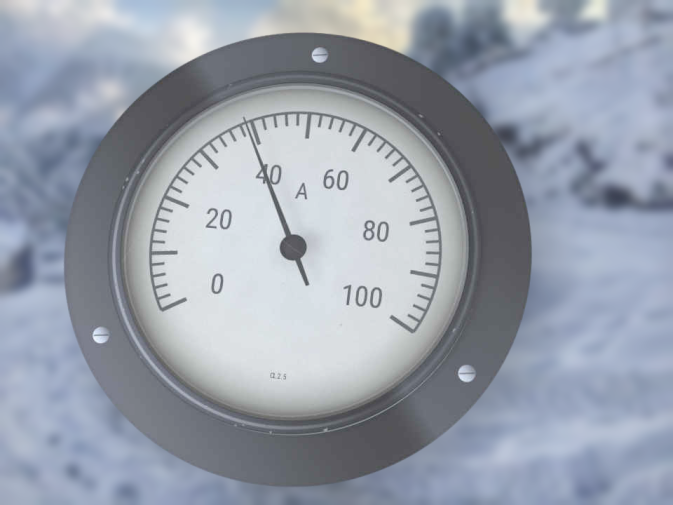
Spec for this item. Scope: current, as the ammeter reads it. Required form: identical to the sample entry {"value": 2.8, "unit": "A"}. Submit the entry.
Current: {"value": 39, "unit": "A"}
